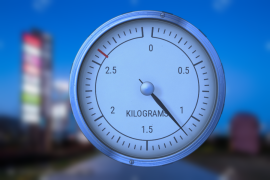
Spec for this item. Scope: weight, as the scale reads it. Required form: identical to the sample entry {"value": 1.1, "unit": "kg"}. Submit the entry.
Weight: {"value": 1.15, "unit": "kg"}
